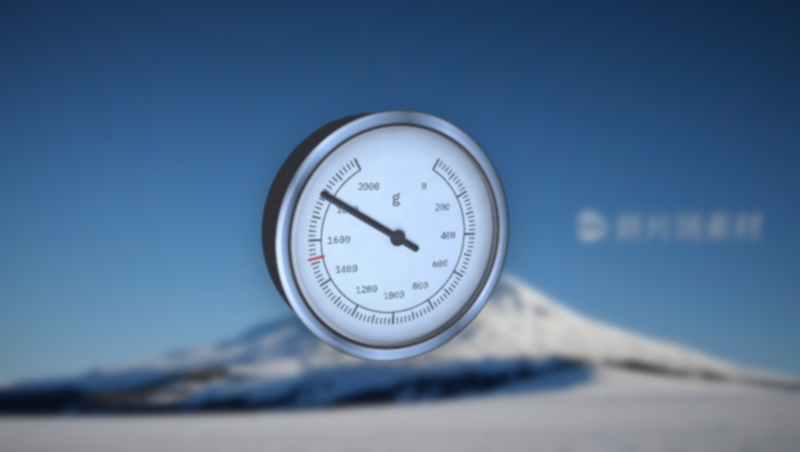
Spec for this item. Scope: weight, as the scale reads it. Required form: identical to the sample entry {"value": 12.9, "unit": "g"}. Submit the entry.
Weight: {"value": 1800, "unit": "g"}
